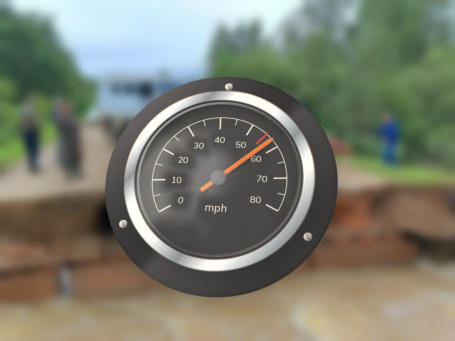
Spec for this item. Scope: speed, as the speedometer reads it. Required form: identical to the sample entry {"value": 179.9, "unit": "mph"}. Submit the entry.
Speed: {"value": 57.5, "unit": "mph"}
